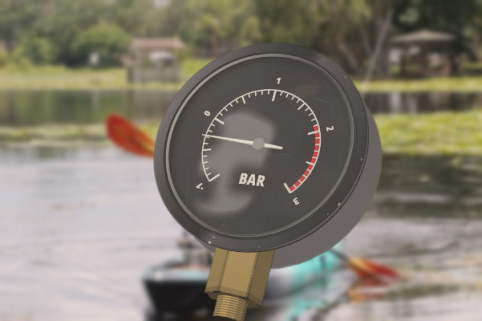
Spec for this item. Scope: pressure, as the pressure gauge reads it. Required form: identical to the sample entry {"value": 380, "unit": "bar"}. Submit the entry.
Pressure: {"value": -0.3, "unit": "bar"}
